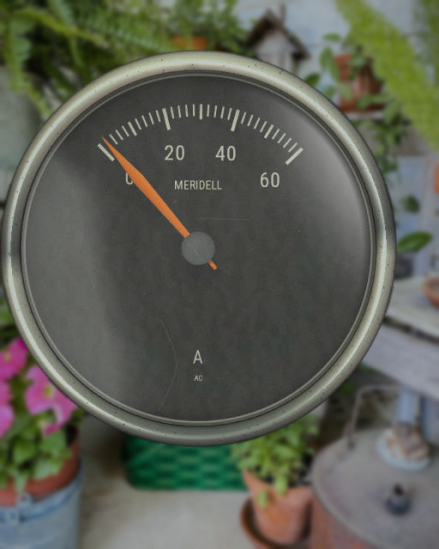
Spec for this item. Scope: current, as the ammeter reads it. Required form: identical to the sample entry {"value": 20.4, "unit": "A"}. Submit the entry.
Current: {"value": 2, "unit": "A"}
